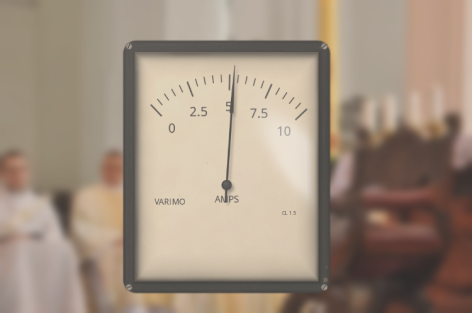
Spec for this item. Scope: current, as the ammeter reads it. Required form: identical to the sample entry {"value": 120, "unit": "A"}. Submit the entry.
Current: {"value": 5.25, "unit": "A"}
